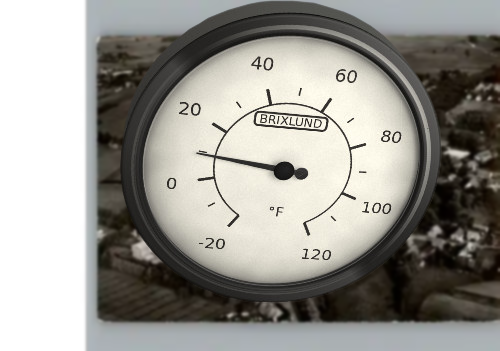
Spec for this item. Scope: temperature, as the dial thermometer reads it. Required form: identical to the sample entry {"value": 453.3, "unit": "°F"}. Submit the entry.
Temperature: {"value": 10, "unit": "°F"}
